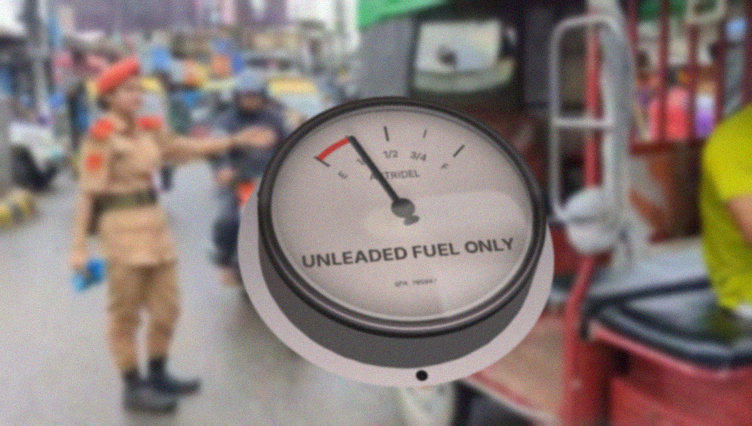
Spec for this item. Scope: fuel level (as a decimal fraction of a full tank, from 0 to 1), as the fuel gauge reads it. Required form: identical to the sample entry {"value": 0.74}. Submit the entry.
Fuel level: {"value": 0.25}
